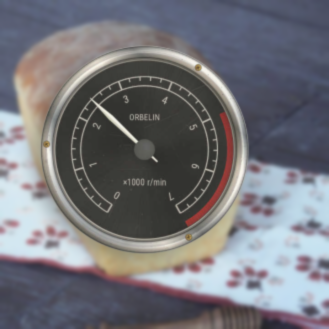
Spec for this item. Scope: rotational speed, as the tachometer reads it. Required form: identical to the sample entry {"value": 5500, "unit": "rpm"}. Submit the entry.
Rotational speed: {"value": 2400, "unit": "rpm"}
